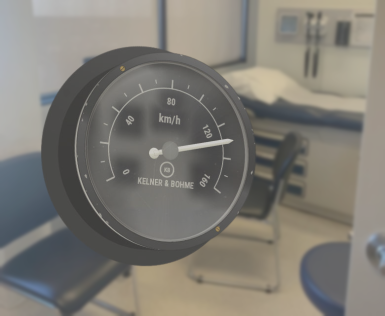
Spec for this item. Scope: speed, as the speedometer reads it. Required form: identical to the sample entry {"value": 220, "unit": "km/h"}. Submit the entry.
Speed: {"value": 130, "unit": "km/h"}
